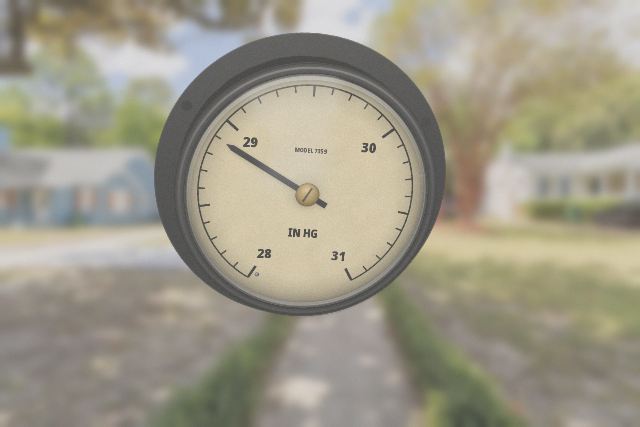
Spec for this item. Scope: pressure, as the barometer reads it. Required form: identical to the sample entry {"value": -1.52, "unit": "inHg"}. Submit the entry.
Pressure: {"value": 28.9, "unit": "inHg"}
